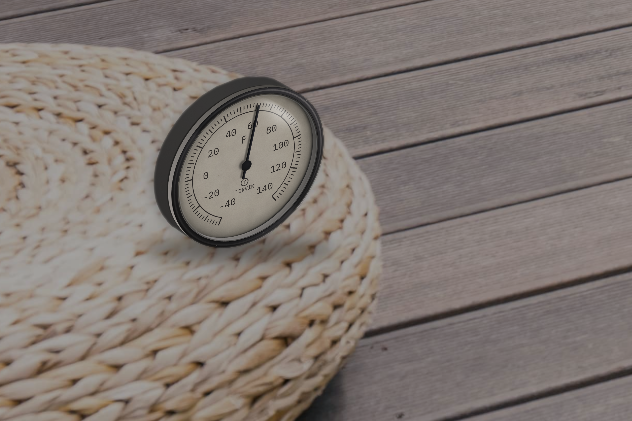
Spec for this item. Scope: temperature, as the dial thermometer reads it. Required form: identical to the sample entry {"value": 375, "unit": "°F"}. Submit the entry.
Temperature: {"value": 60, "unit": "°F"}
